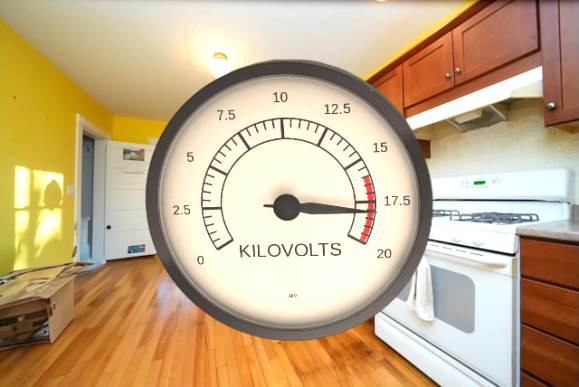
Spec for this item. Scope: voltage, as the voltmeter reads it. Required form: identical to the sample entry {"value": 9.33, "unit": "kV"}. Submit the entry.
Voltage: {"value": 18, "unit": "kV"}
